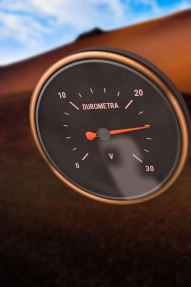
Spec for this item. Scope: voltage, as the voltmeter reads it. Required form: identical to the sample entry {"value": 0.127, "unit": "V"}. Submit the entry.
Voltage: {"value": 24, "unit": "V"}
